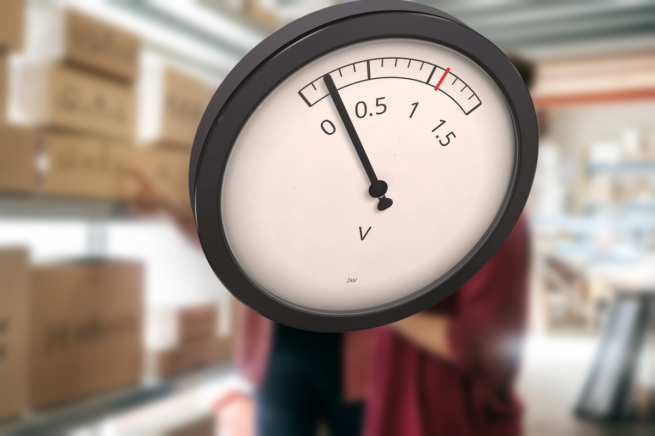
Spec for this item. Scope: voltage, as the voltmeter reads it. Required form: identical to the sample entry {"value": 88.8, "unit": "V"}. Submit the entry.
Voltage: {"value": 0.2, "unit": "V"}
